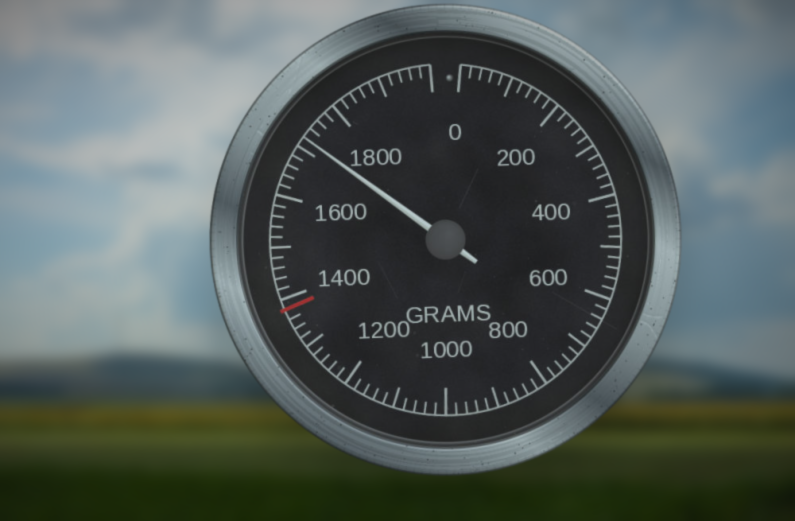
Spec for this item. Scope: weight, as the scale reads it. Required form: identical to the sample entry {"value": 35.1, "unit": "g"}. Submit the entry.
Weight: {"value": 1720, "unit": "g"}
